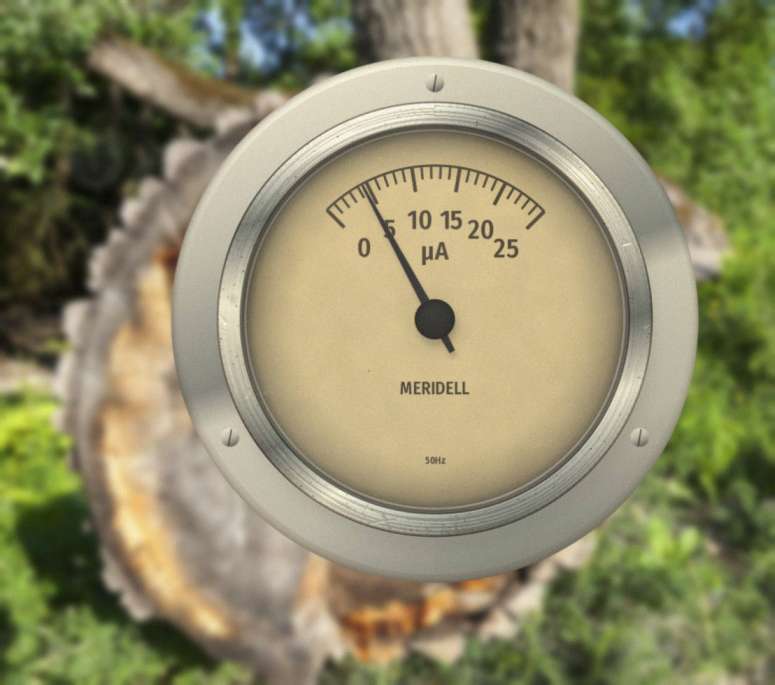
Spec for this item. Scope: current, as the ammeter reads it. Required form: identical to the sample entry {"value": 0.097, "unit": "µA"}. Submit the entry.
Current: {"value": 4.5, "unit": "µA"}
